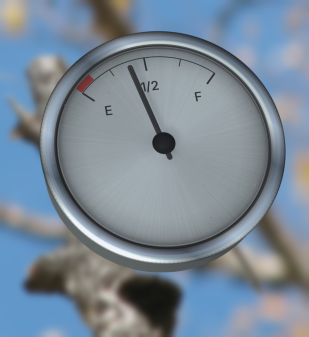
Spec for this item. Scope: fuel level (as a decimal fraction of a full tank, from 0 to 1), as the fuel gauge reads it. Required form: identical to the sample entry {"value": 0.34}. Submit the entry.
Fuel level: {"value": 0.375}
